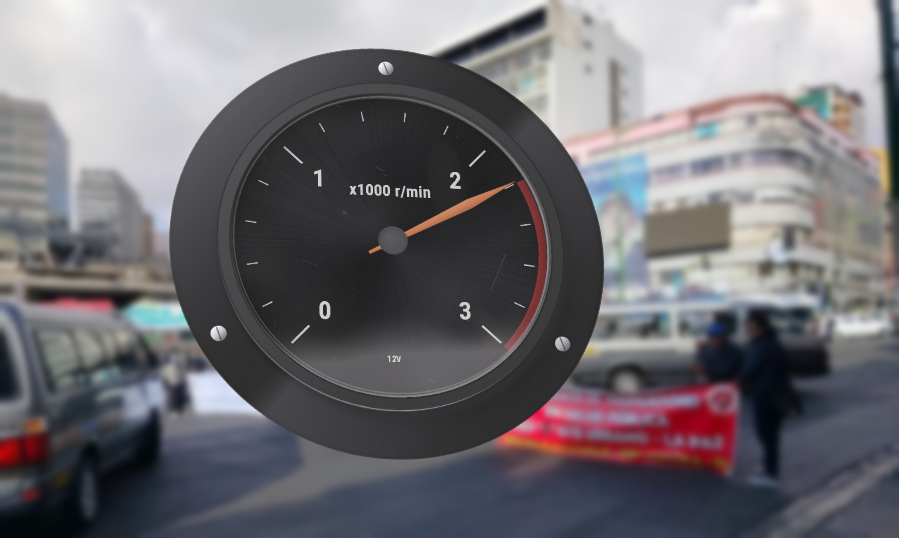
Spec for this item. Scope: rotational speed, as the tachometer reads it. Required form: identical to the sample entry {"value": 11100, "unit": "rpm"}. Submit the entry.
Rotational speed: {"value": 2200, "unit": "rpm"}
